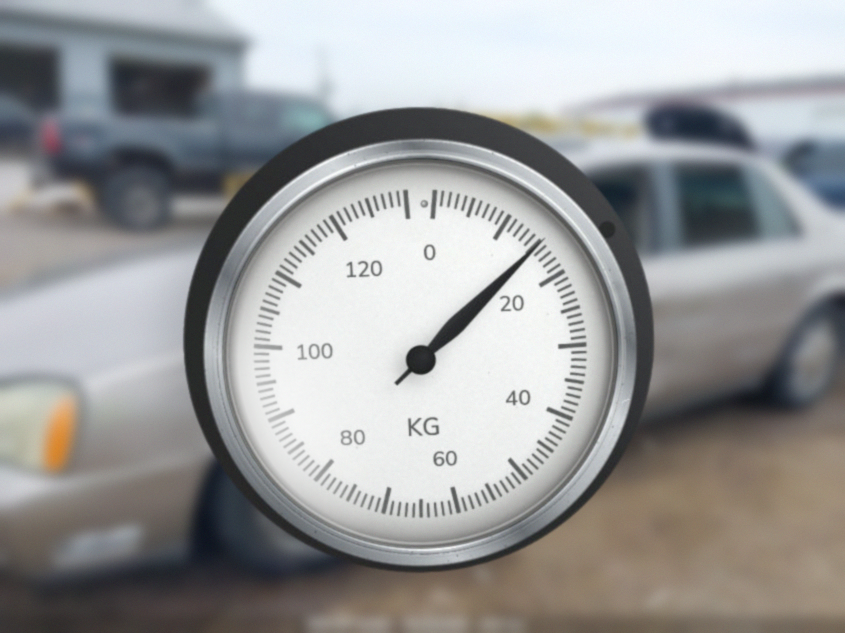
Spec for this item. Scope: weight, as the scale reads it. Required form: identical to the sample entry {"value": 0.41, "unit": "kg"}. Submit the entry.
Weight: {"value": 15, "unit": "kg"}
